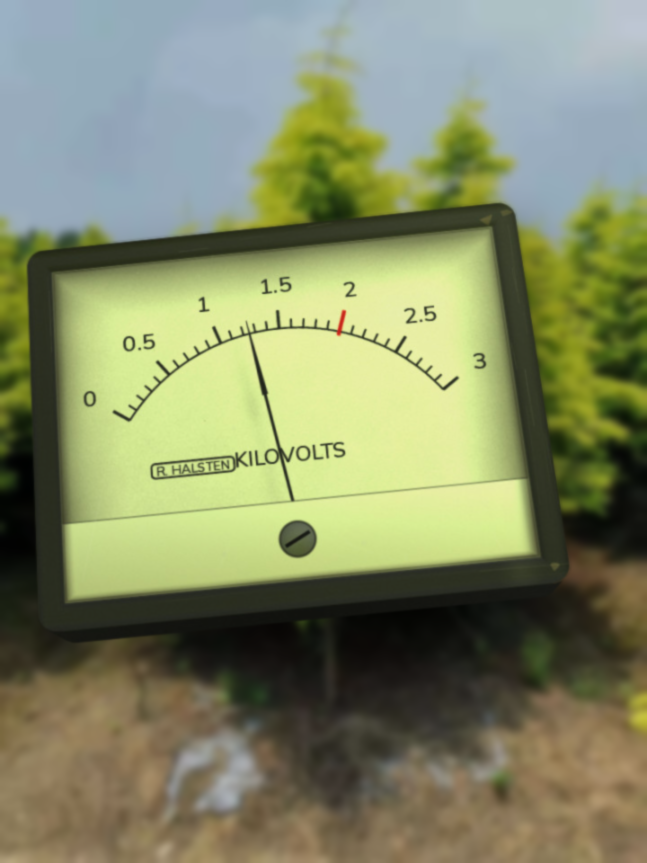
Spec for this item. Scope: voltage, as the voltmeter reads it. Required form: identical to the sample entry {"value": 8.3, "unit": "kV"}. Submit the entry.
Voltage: {"value": 1.25, "unit": "kV"}
